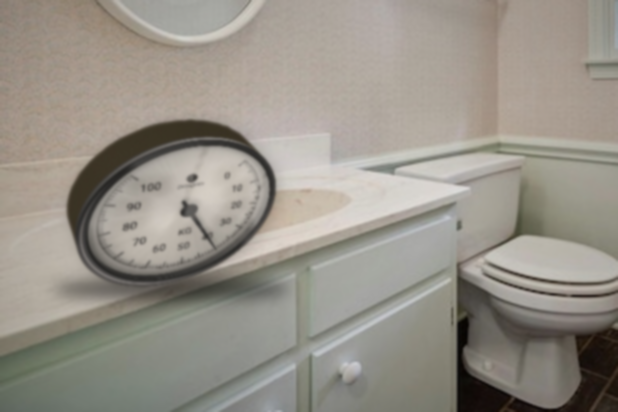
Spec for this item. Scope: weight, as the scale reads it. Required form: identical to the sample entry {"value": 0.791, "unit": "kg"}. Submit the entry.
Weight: {"value": 40, "unit": "kg"}
